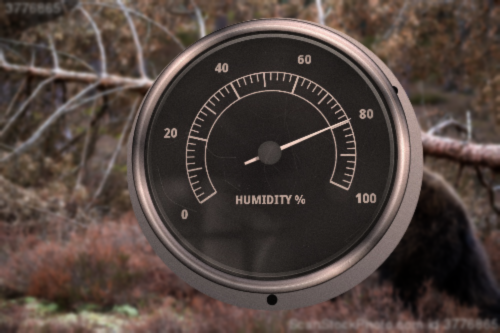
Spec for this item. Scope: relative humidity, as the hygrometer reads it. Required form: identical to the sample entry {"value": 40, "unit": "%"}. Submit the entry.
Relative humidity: {"value": 80, "unit": "%"}
